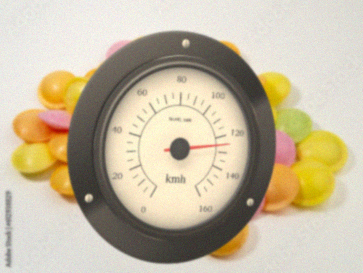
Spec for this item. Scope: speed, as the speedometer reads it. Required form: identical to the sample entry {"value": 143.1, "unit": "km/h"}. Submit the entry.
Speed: {"value": 125, "unit": "km/h"}
